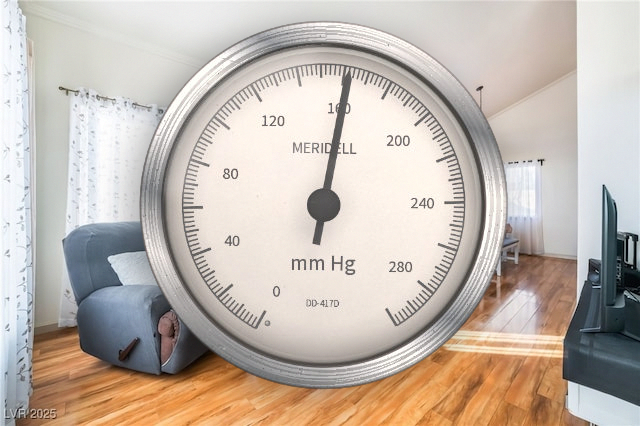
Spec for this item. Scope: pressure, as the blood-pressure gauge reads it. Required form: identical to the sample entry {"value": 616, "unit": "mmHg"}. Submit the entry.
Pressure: {"value": 162, "unit": "mmHg"}
